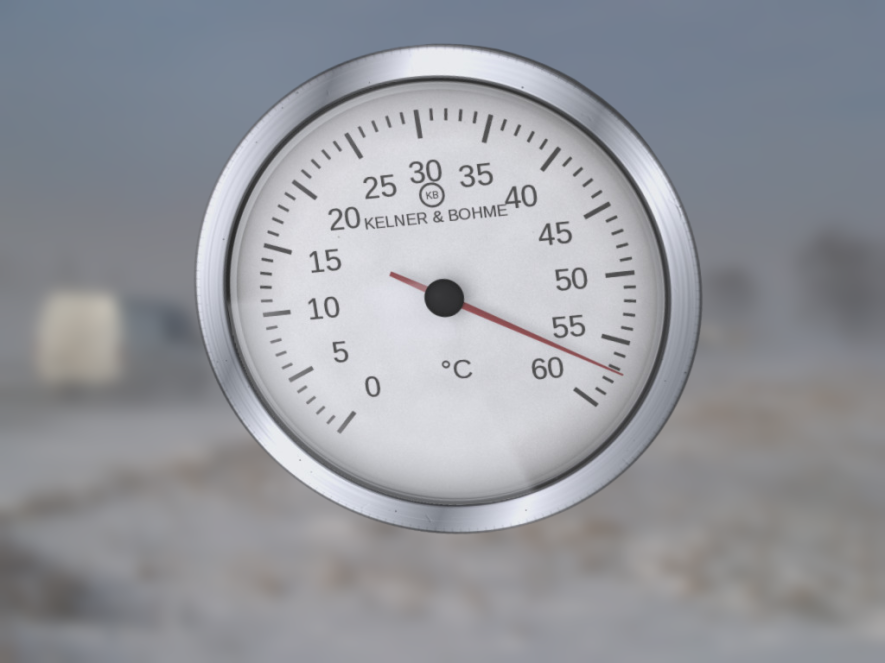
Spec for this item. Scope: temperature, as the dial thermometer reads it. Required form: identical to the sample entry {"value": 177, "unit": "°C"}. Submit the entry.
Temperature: {"value": 57, "unit": "°C"}
